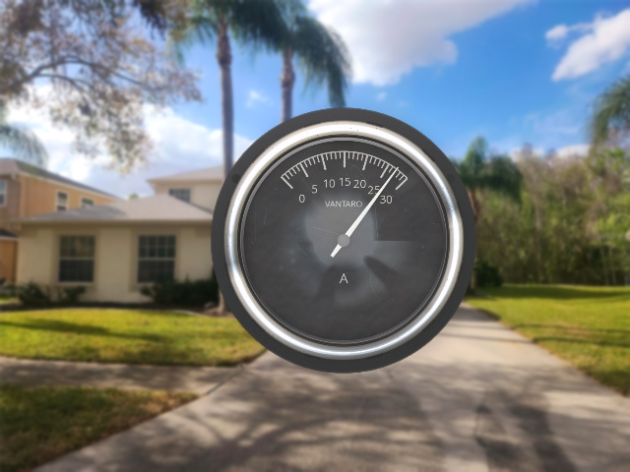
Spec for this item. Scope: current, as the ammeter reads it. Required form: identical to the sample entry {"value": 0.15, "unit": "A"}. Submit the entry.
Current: {"value": 27, "unit": "A"}
